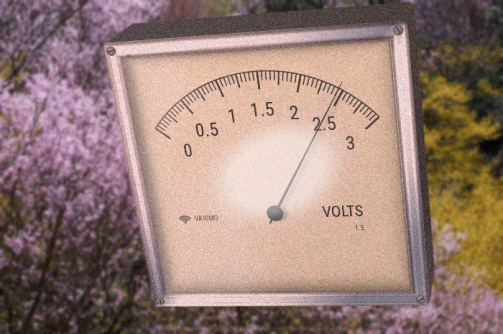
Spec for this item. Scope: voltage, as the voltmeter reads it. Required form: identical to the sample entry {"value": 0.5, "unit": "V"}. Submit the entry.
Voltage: {"value": 2.45, "unit": "V"}
